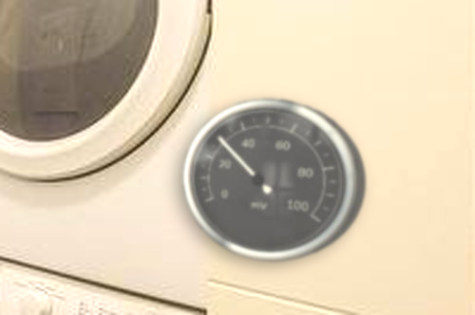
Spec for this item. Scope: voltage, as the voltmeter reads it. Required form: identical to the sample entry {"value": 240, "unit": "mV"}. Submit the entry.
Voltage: {"value": 30, "unit": "mV"}
